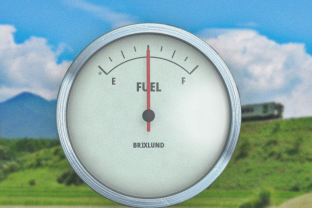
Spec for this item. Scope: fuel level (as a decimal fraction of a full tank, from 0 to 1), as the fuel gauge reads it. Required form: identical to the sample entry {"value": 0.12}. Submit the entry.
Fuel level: {"value": 0.5}
